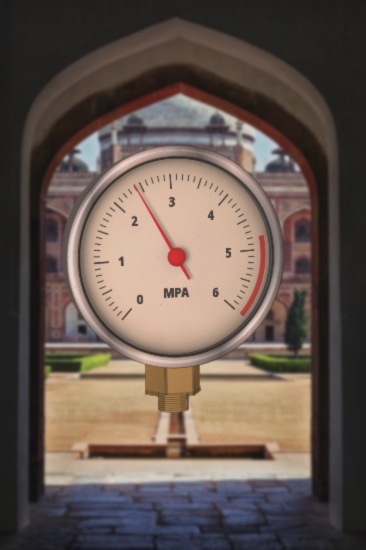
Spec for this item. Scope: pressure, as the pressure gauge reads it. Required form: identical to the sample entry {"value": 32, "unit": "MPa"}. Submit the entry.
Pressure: {"value": 2.4, "unit": "MPa"}
